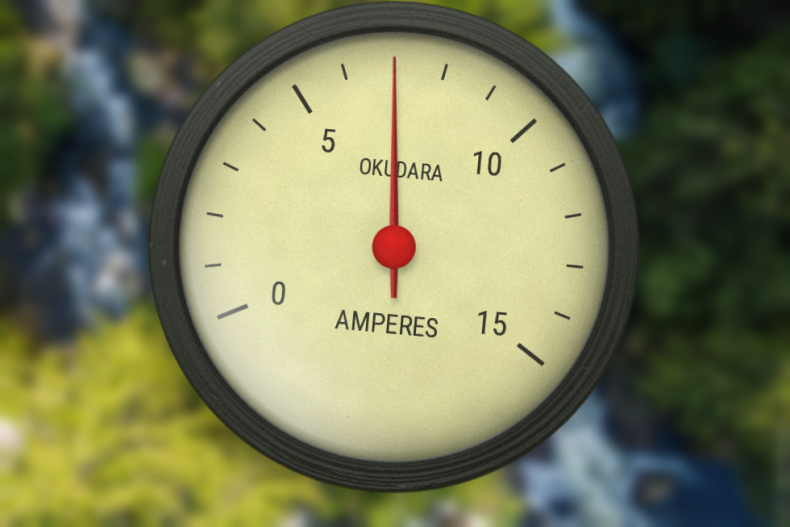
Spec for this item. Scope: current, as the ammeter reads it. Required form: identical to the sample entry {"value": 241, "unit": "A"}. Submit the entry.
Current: {"value": 7, "unit": "A"}
